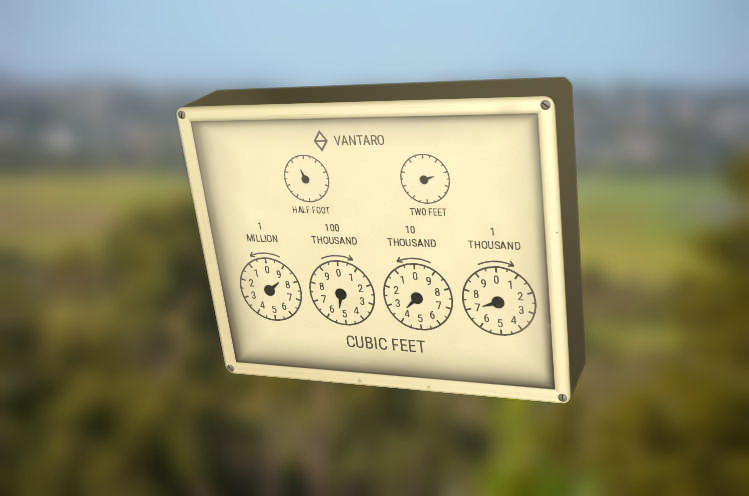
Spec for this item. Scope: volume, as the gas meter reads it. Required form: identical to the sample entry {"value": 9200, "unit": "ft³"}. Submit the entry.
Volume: {"value": 853700, "unit": "ft³"}
